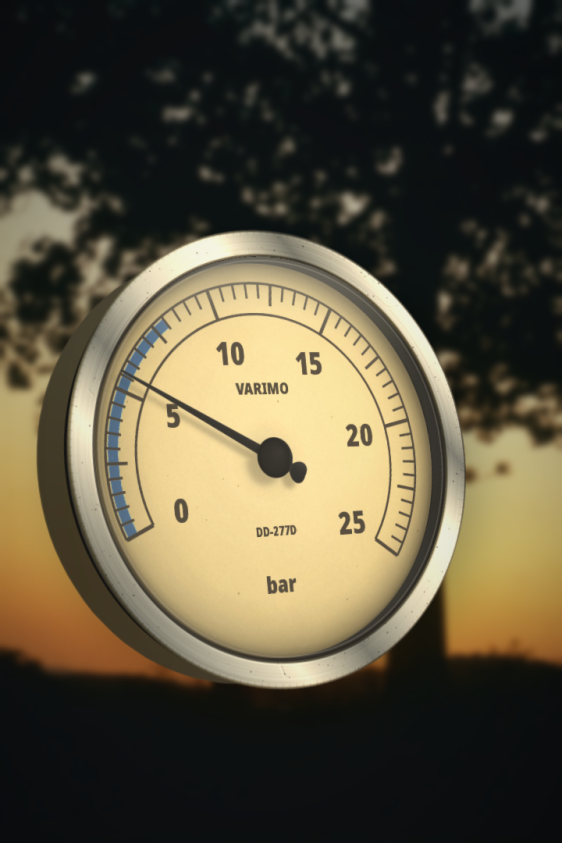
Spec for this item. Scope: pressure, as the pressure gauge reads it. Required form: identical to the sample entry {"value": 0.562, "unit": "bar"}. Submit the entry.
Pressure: {"value": 5.5, "unit": "bar"}
